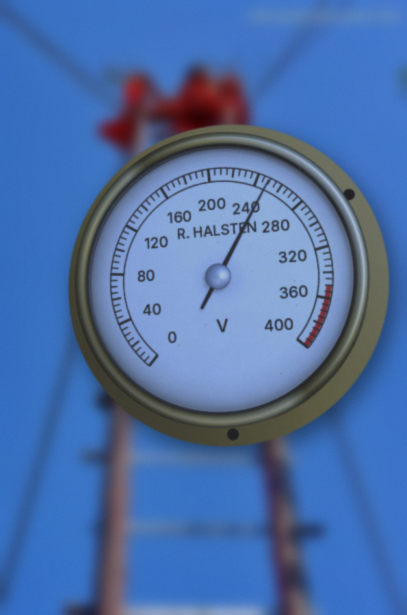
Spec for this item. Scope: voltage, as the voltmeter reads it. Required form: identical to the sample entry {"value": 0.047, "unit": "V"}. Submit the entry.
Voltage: {"value": 250, "unit": "V"}
